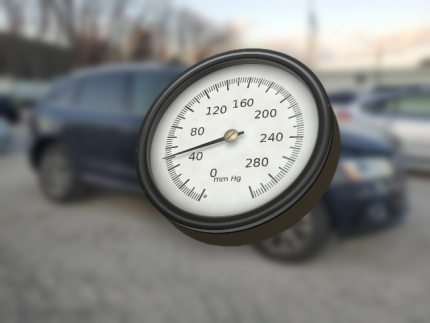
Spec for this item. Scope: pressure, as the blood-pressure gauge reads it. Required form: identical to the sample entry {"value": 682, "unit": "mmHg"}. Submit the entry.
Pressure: {"value": 50, "unit": "mmHg"}
